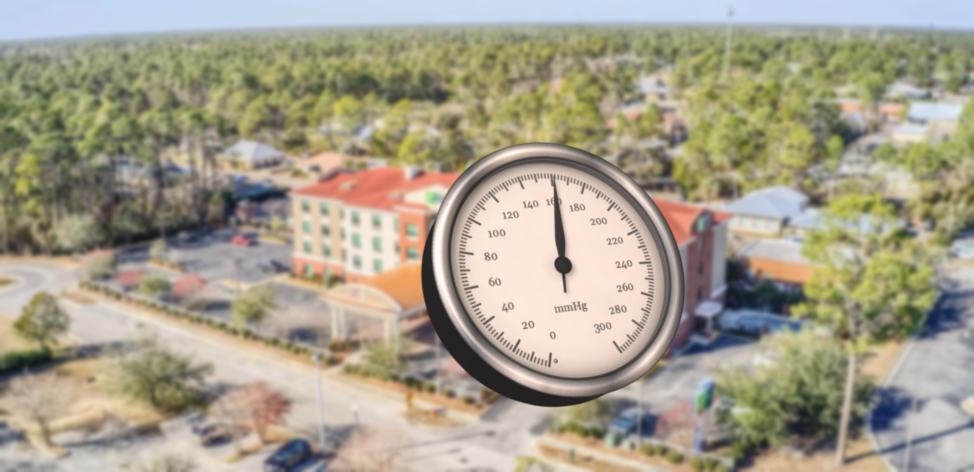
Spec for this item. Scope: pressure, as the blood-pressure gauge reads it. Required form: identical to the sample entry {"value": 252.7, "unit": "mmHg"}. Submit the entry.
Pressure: {"value": 160, "unit": "mmHg"}
